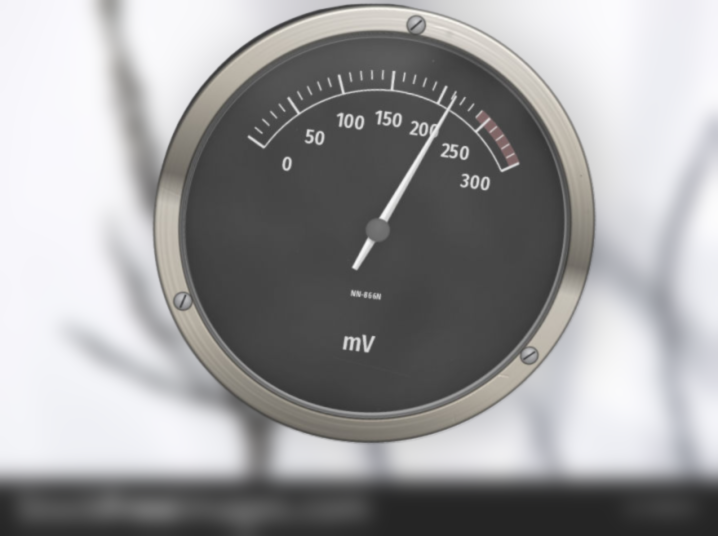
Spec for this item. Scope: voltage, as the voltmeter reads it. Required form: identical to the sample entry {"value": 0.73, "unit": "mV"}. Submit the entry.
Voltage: {"value": 210, "unit": "mV"}
